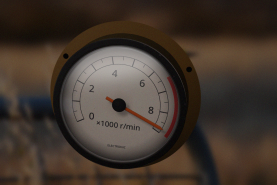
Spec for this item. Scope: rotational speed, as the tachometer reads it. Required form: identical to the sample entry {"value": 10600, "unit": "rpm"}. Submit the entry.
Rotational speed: {"value": 8750, "unit": "rpm"}
